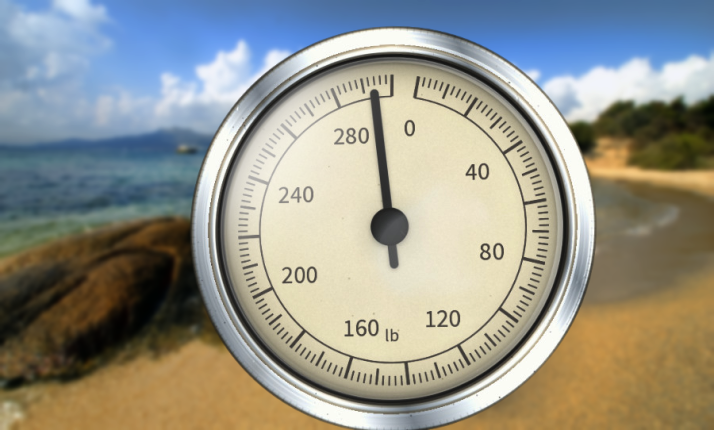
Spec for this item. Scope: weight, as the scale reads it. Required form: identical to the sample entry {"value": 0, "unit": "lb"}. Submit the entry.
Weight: {"value": 294, "unit": "lb"}
